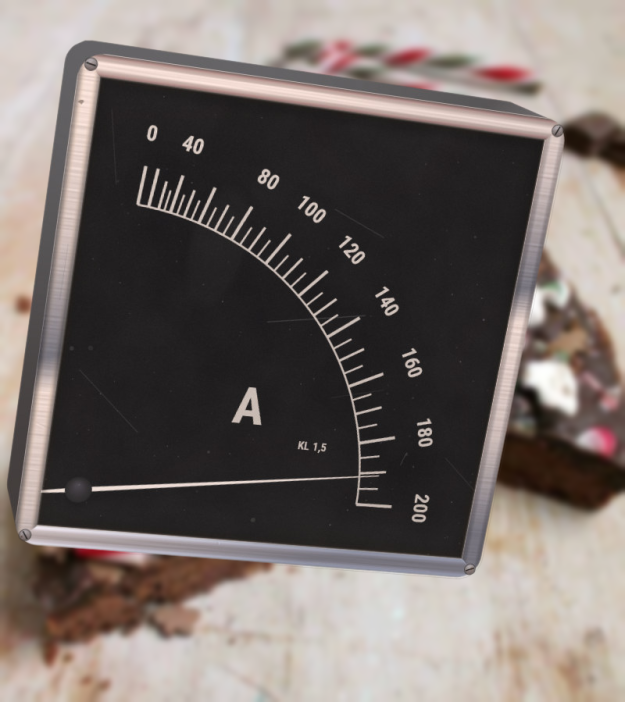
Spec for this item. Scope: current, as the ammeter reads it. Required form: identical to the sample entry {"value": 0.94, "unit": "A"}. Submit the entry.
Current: {"value": 190, "unit": "A"}
